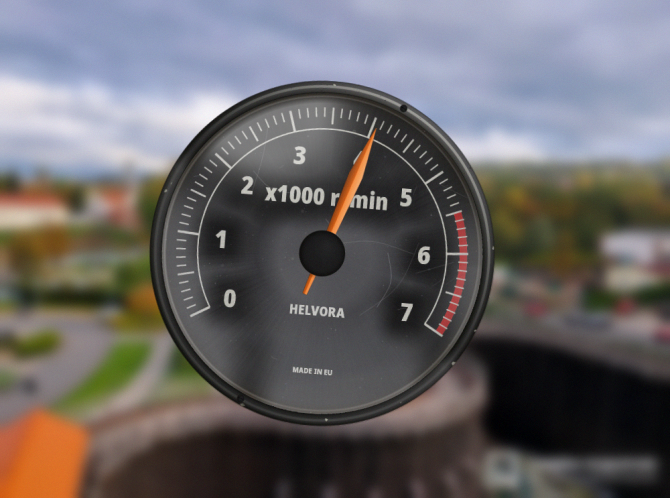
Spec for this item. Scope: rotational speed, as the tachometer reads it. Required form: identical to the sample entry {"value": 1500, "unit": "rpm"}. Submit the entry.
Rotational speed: {"value": 4050, "unit": "rpm"}
